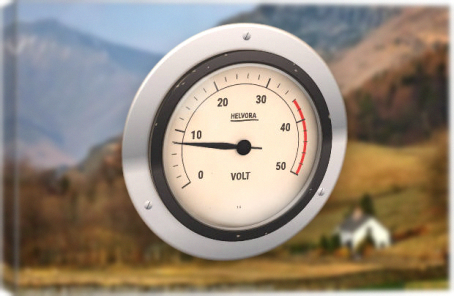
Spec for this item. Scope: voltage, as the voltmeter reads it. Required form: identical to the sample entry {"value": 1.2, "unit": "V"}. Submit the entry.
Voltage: {"value": 8, "unit": "V"}
